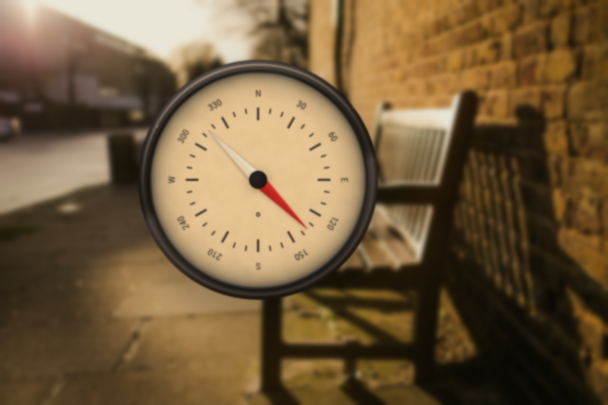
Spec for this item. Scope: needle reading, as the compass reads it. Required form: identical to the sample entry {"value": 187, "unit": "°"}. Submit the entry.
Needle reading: {"value": 135, "unit": "°"}
